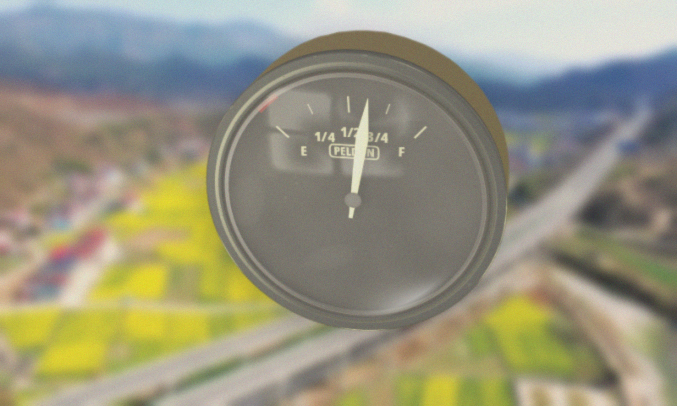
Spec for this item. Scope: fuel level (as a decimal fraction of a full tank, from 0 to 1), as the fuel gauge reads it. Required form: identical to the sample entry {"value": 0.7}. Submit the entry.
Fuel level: {"value": 0.625}
